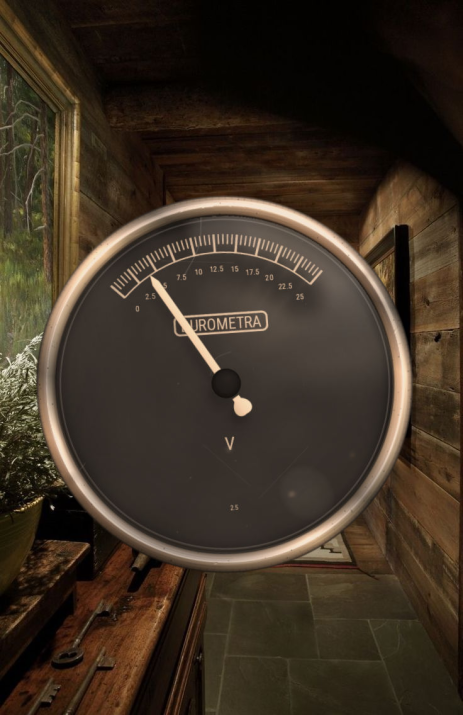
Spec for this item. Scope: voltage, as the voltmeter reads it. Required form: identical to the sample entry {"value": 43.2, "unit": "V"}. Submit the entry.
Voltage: {"value": 4, "unit": "V"}
